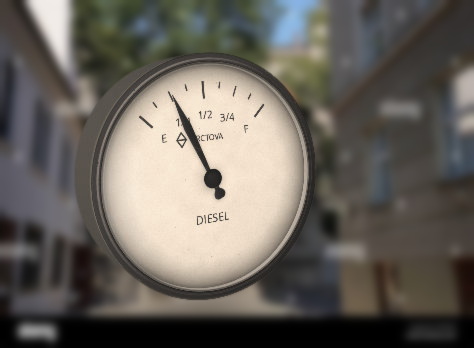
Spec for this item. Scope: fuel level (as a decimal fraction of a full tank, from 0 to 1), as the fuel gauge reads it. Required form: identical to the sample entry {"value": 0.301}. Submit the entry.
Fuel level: {"value": 0.25}
